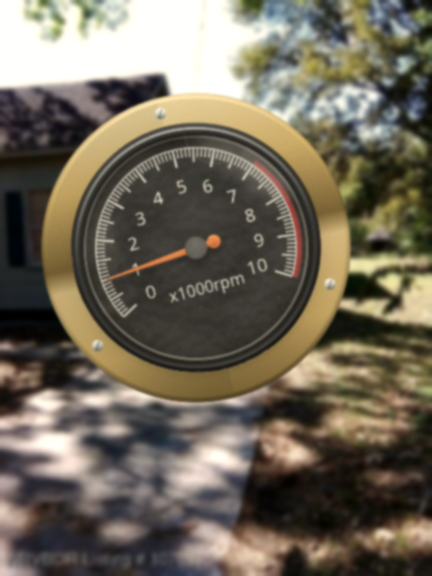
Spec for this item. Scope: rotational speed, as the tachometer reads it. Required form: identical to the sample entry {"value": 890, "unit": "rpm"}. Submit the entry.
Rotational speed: {"value": 1000, "unit": "rpm"}
